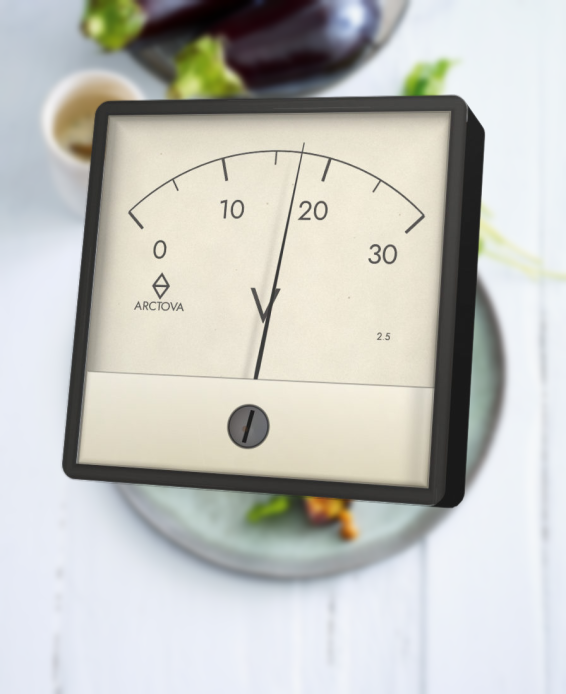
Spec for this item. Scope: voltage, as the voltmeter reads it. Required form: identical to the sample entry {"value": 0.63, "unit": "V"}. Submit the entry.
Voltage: {"value": 17.5, "unit": "V"}
